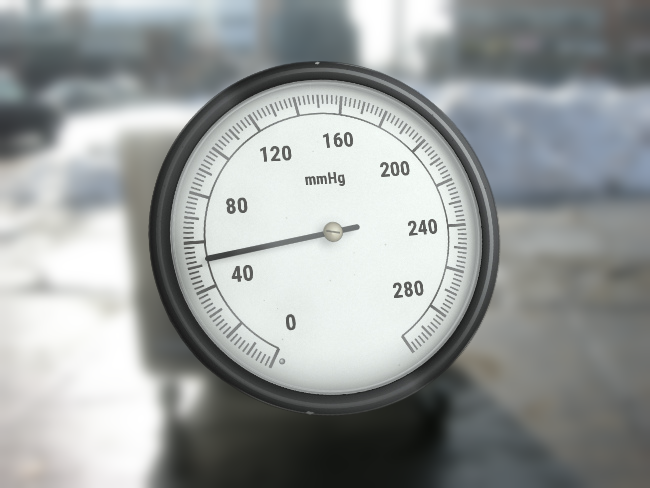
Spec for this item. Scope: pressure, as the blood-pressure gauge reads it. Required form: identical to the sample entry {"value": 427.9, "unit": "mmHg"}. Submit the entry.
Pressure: {"value": 52, "unit": "mmHg"}
